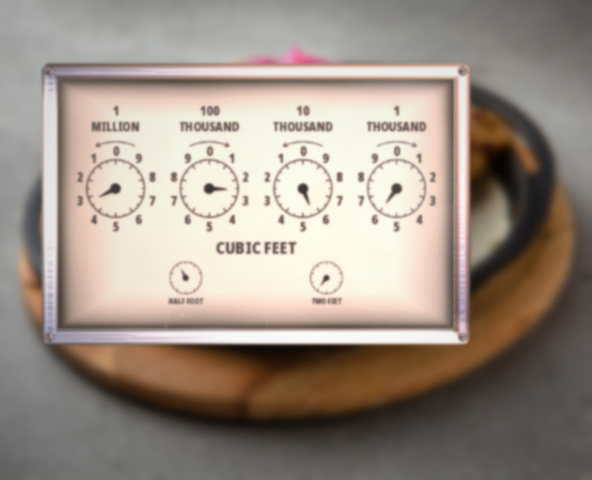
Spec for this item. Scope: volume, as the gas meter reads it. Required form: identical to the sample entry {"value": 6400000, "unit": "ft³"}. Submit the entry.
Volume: {"value": 325600, "unit": "ft³"}
